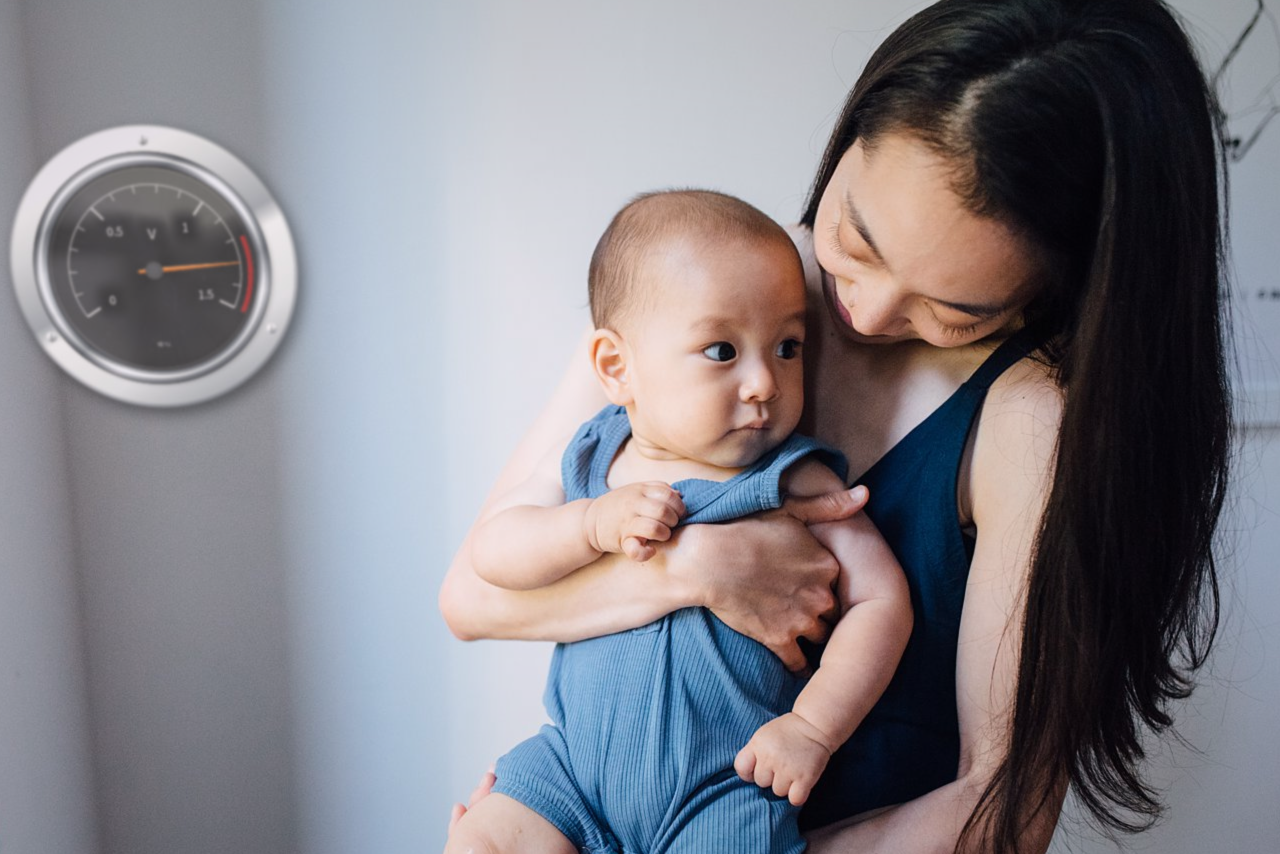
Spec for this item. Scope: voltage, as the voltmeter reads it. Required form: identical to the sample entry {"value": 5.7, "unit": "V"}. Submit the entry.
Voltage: {"value": 1.3, "unit": "V"}
